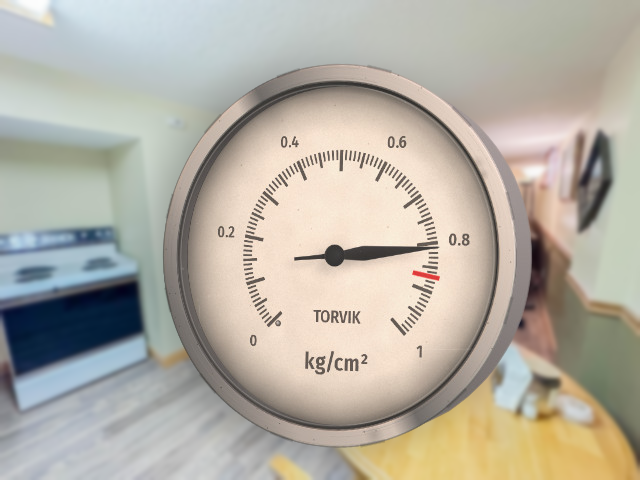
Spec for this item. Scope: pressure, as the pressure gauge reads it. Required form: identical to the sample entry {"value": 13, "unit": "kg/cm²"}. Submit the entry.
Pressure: {"value": 0.81, "unit": "kg/cm²"}
